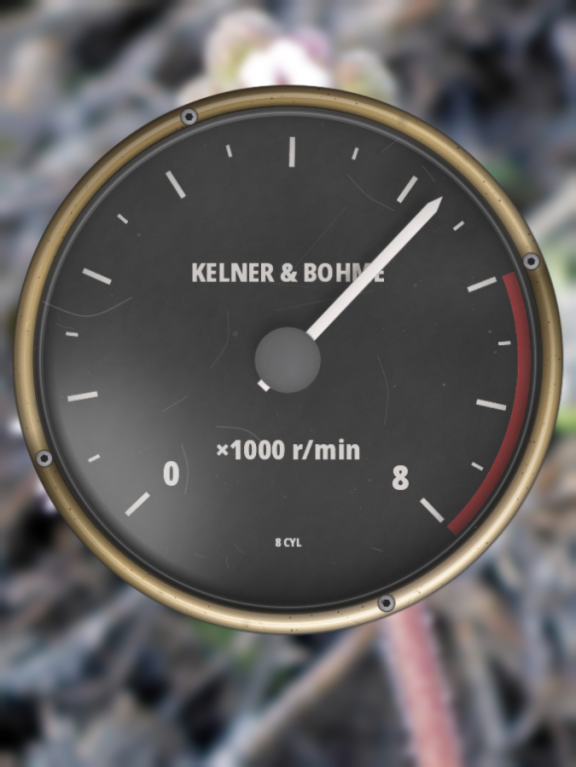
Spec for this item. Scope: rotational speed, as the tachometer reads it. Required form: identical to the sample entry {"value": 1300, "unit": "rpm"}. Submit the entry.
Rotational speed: {"value": 5250, "unit": "rpm"}
